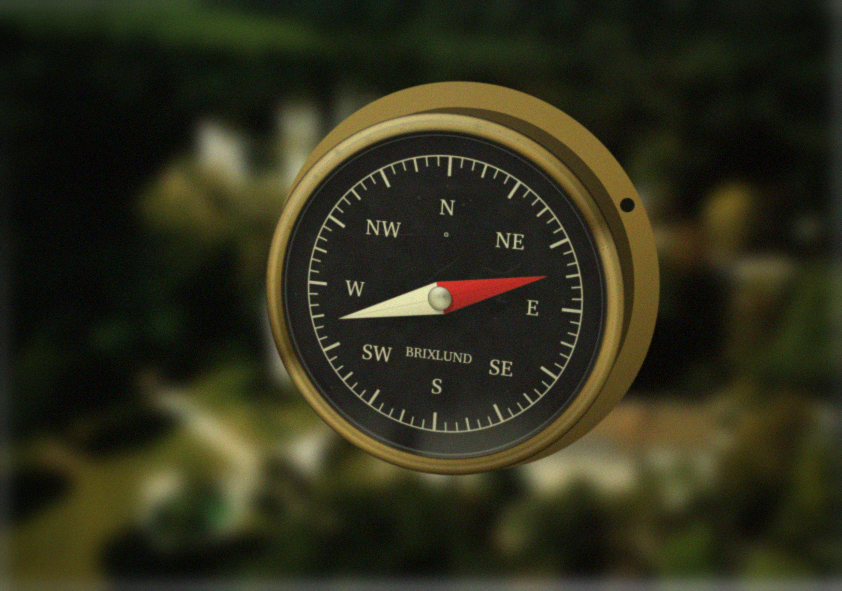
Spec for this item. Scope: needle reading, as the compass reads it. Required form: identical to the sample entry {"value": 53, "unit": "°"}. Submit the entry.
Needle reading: {"value": 72.5, "unit": "°"}
